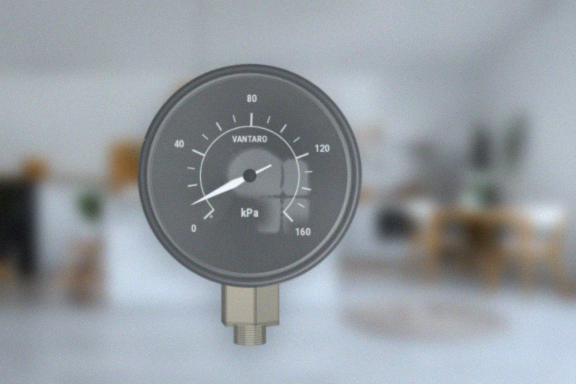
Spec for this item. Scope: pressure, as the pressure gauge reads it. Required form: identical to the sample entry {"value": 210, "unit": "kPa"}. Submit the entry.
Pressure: {"value": 10, "unit": "kPa"}
